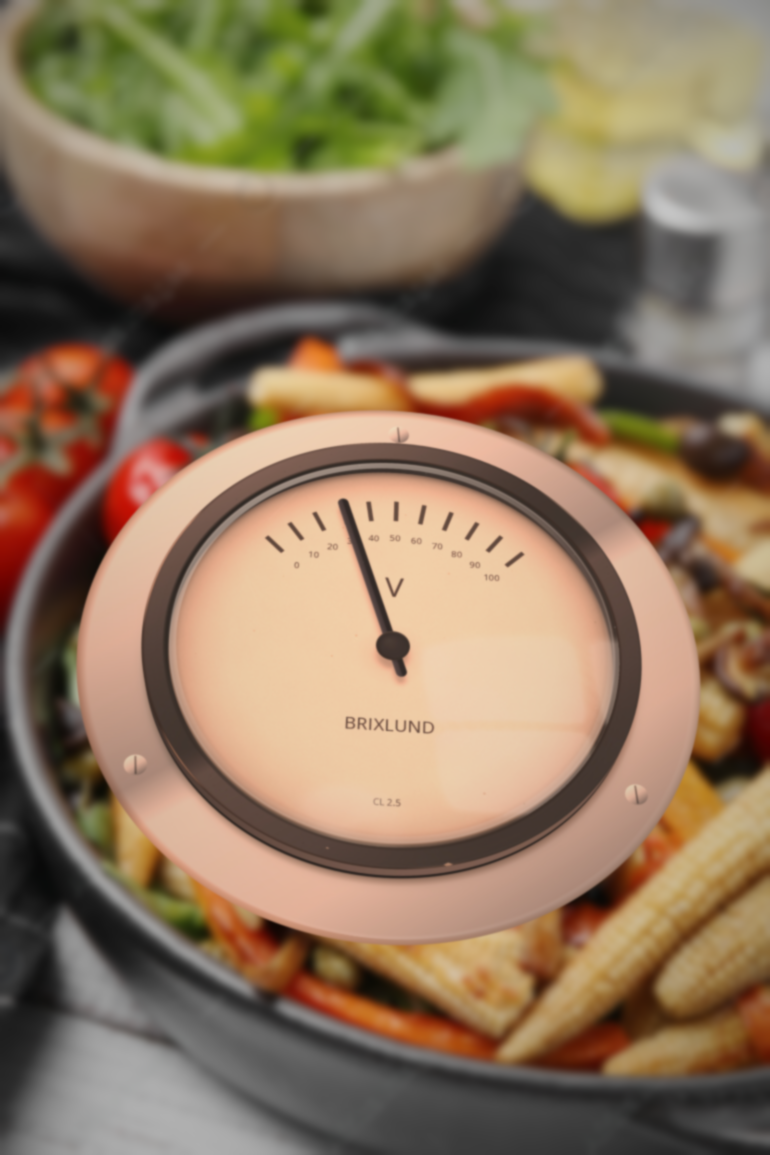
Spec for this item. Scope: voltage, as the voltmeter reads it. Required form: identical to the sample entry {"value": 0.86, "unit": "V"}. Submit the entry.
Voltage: {"value": 30, "unit": "V"}
